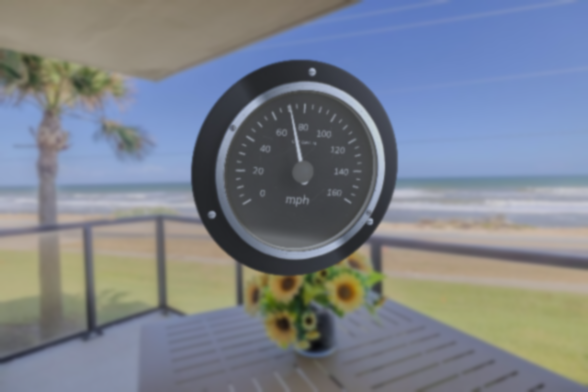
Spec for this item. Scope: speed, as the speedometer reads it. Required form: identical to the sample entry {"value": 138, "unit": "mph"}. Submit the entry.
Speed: {"value": 70, "unit": "mph"}
